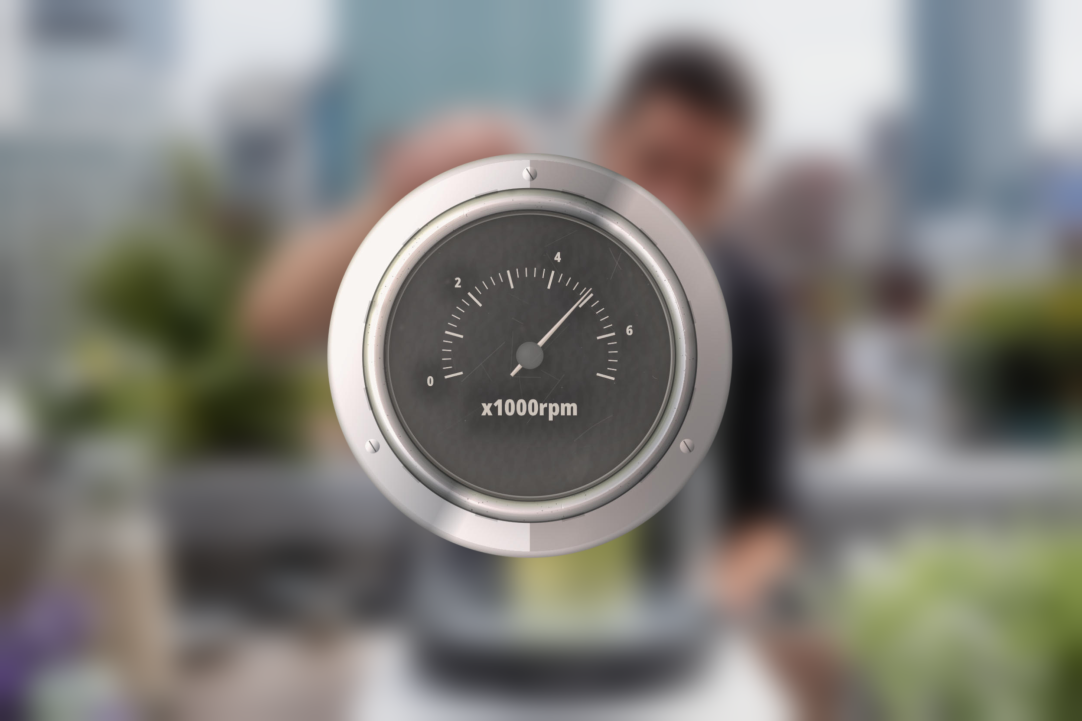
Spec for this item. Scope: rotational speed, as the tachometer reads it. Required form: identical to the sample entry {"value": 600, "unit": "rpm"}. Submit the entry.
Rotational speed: {"value": 4900, "unit": "rpm"}
